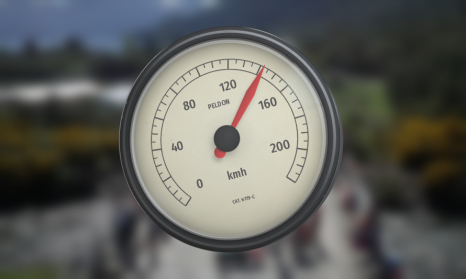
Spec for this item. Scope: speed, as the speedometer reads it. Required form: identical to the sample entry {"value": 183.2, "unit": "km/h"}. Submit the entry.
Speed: {"value": 142.5, "unit": "km/h"}
